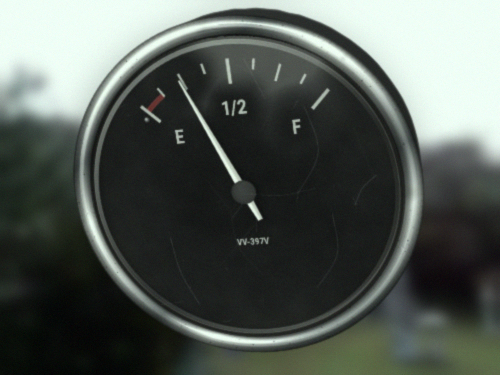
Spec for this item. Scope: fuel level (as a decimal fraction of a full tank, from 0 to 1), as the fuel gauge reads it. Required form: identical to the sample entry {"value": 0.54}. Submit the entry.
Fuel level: {"value": 0.25}
